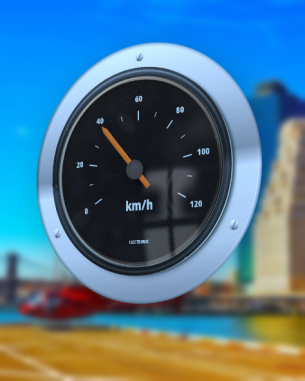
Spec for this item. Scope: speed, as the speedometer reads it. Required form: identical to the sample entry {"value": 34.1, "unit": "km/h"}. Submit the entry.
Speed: {"value": 40, "unit": "km/h"}
